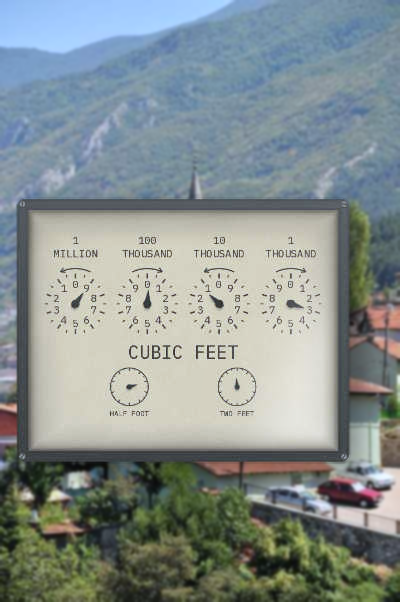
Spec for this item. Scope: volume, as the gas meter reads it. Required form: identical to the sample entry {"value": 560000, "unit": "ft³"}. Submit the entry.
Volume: {"value": 901300, "unit": "ft³"}
